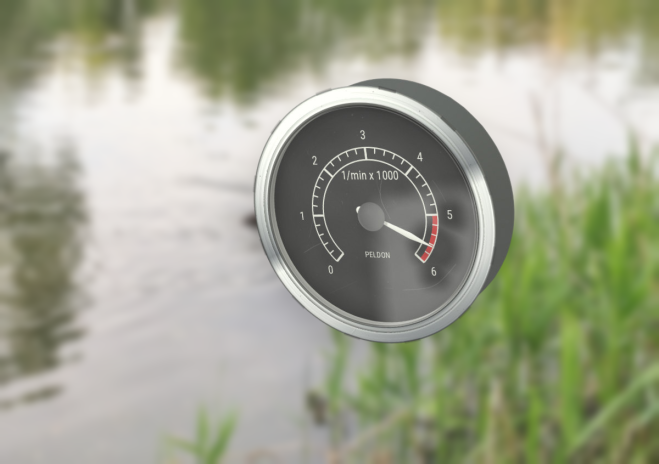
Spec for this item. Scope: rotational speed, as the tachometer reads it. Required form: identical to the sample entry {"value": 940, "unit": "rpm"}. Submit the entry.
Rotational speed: {"value": 5600, "unit": "rpm"}
